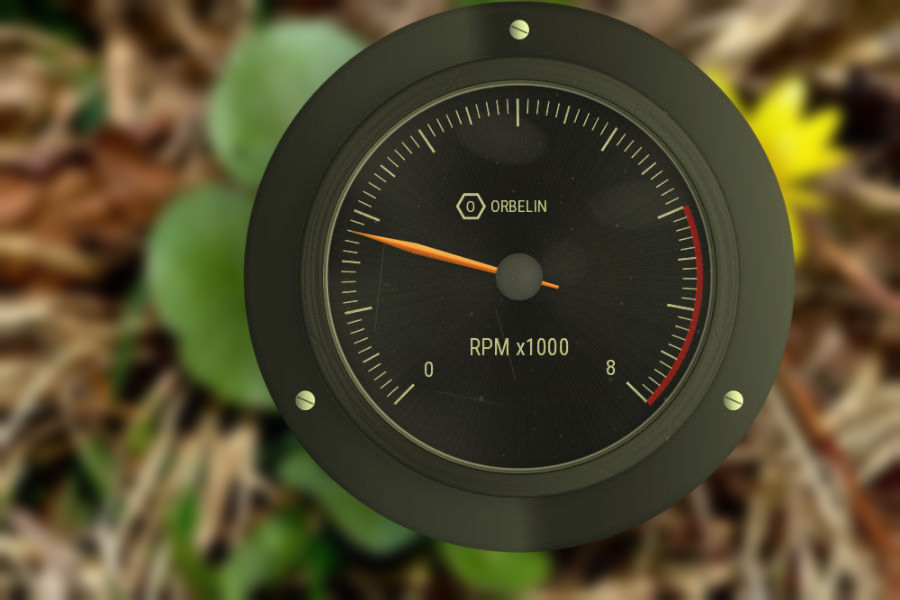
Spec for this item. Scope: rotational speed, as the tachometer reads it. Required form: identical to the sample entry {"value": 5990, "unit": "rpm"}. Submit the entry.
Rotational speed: {"value": 1800, "unit": "rpm"}
